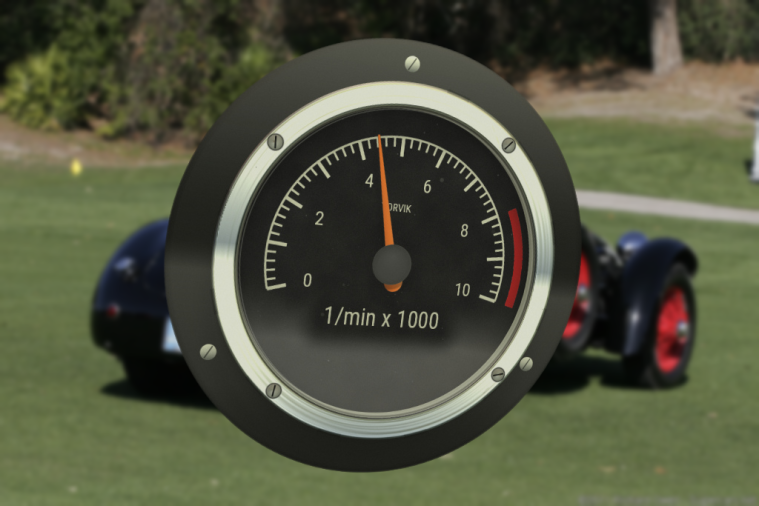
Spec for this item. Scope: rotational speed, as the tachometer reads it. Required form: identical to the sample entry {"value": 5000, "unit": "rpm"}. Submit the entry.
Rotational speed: {"value": 4400, "unit": "rpm"}
